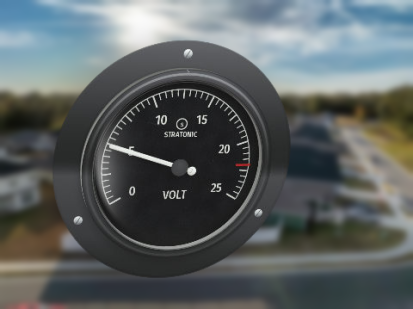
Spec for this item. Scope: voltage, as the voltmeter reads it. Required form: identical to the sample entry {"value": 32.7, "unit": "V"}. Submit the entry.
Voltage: {"value": 5, "unit": "V"}
